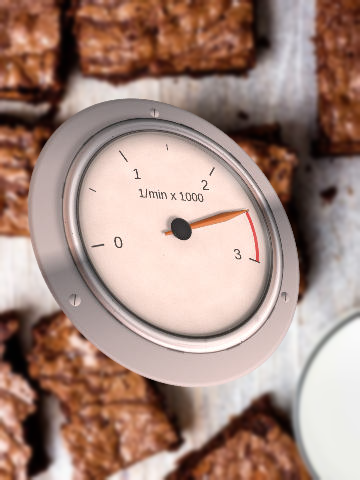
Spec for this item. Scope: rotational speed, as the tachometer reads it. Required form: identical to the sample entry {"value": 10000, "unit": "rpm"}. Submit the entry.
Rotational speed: {"value": 2500, "unit": "rpm"}
